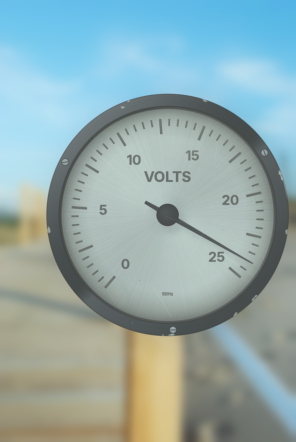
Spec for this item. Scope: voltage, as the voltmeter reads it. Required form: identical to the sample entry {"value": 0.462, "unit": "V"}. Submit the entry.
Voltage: {"value": 24, "unit": "V"}
